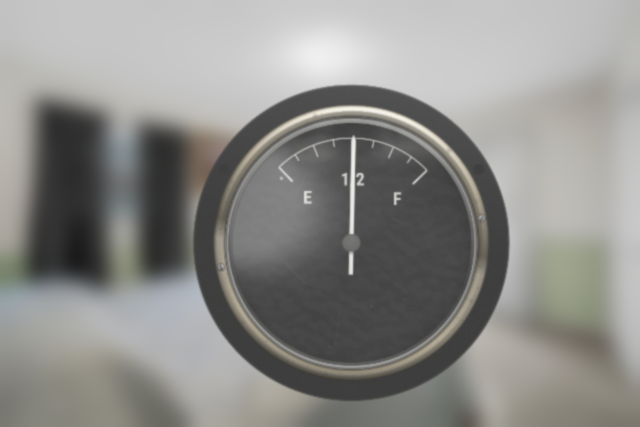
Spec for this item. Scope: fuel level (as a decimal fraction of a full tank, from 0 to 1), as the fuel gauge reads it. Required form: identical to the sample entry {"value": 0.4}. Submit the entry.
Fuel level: {"value": 0.5}
